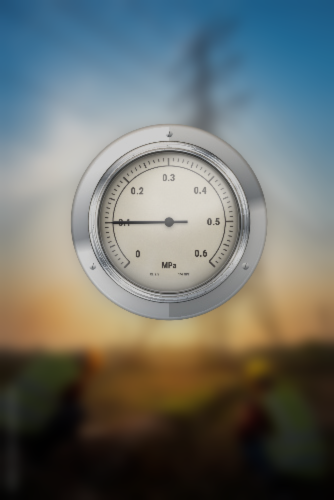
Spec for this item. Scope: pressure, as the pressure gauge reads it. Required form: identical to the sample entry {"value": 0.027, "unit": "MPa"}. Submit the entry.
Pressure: {"value": 0.1, "unit": "MPa"}
